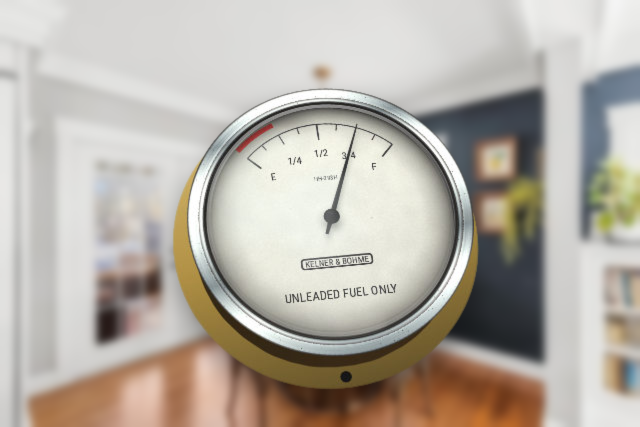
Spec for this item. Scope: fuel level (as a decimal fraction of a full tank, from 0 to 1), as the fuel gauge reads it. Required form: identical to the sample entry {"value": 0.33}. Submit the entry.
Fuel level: {"value": 0.75}
